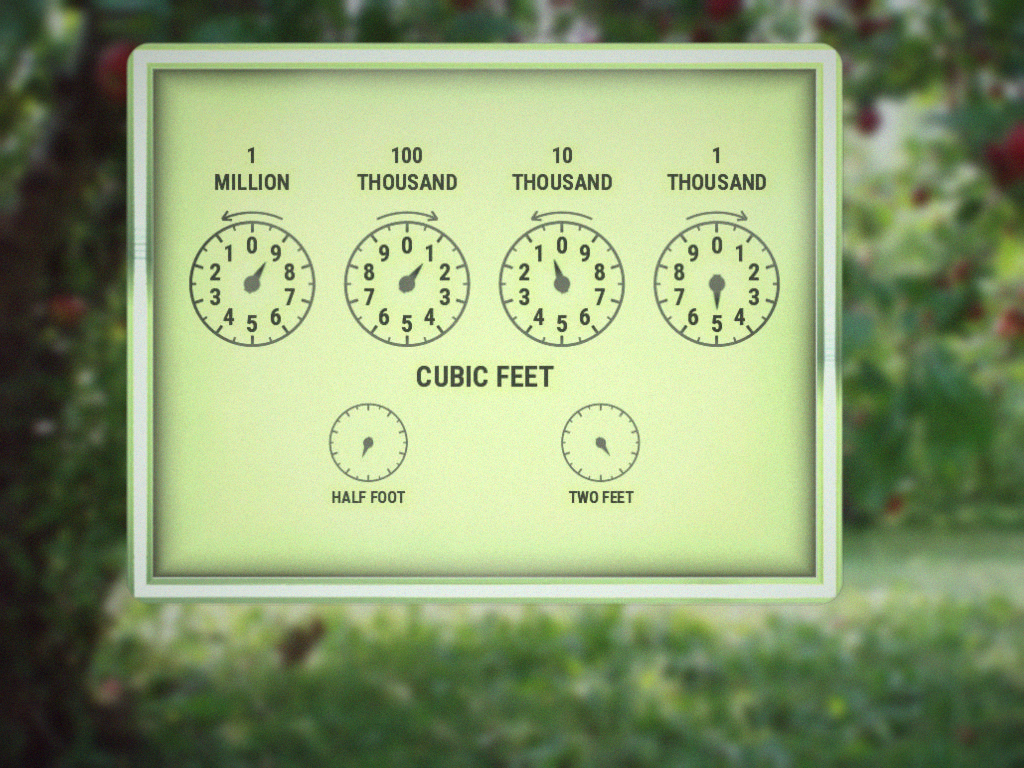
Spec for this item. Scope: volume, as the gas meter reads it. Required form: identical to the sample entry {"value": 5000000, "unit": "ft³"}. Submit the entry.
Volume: {"value": 910500, "unit": "ft³"}
